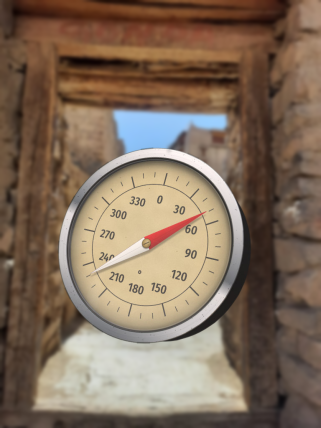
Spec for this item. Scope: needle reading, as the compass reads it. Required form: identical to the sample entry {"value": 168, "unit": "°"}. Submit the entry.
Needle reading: {"value": 50, "unit": "°"}
